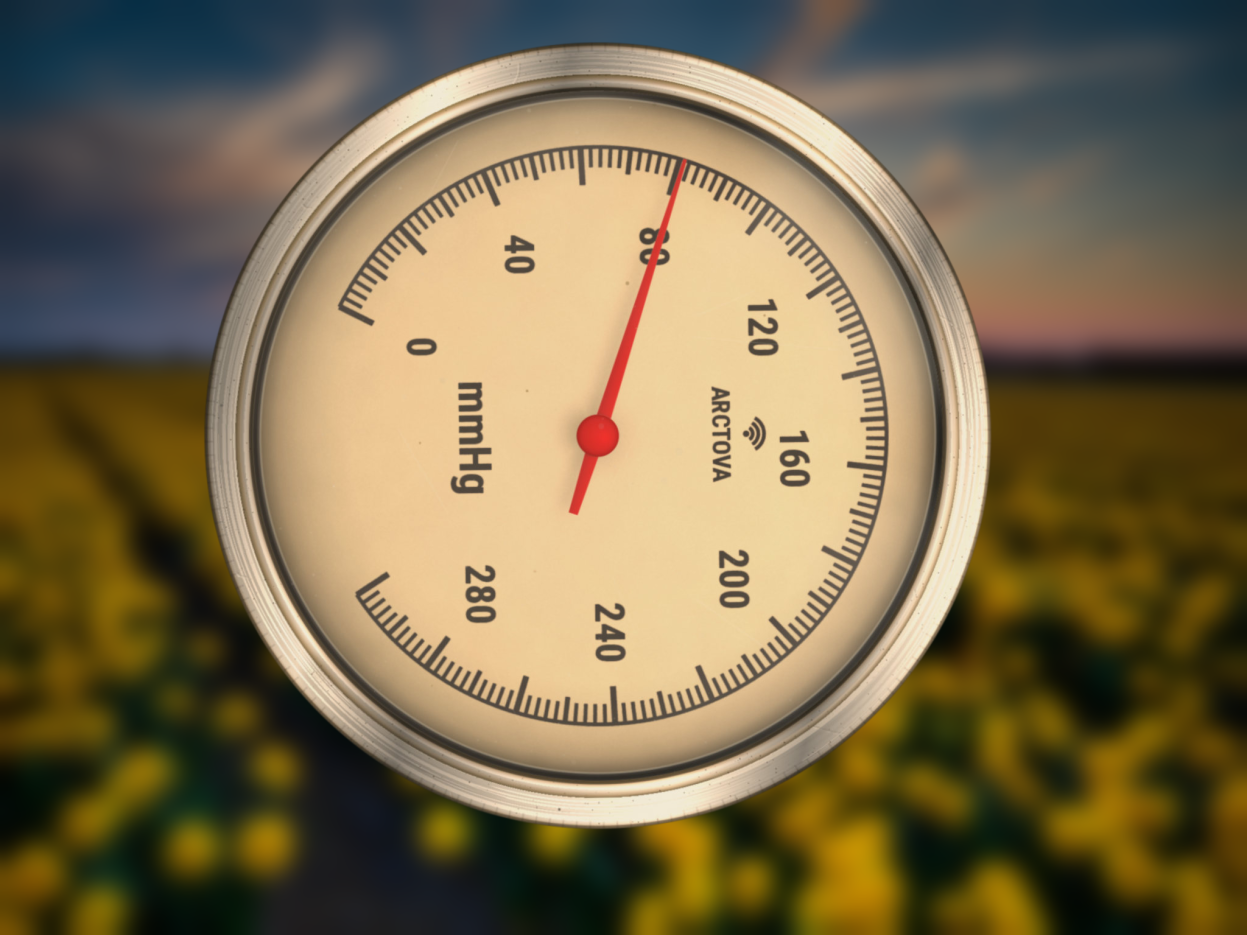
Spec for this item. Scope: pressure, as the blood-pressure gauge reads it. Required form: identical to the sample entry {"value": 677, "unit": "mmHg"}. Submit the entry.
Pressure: {"value": 81, "unit": "mmHg"}
